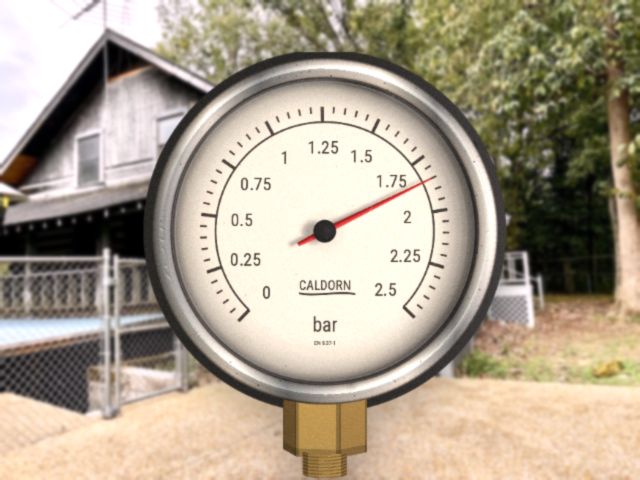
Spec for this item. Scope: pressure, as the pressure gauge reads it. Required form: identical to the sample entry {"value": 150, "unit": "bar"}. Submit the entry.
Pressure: {"value": 1.85, "unit": "bar"}
